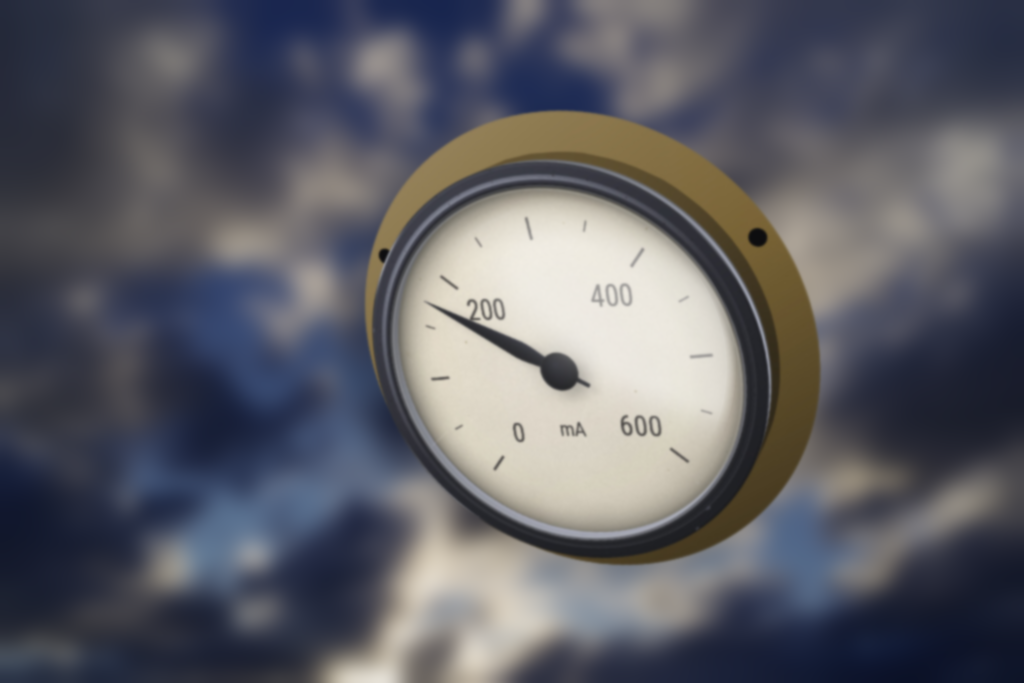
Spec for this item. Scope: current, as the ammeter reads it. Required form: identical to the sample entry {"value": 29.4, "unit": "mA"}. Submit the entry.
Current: {"value": 175, "unit": "mA"}
